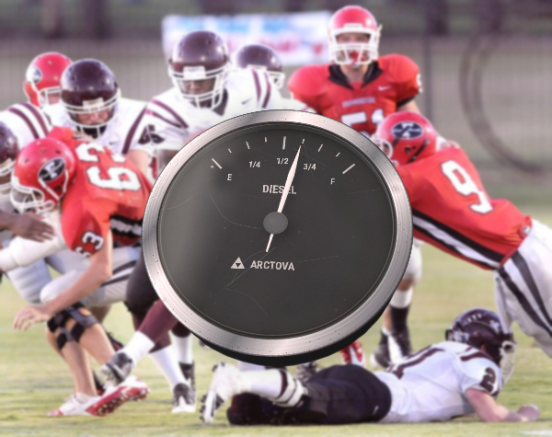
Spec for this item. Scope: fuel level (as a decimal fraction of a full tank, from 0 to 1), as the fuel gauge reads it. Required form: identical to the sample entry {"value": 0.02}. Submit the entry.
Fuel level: {"value": 0.625}
